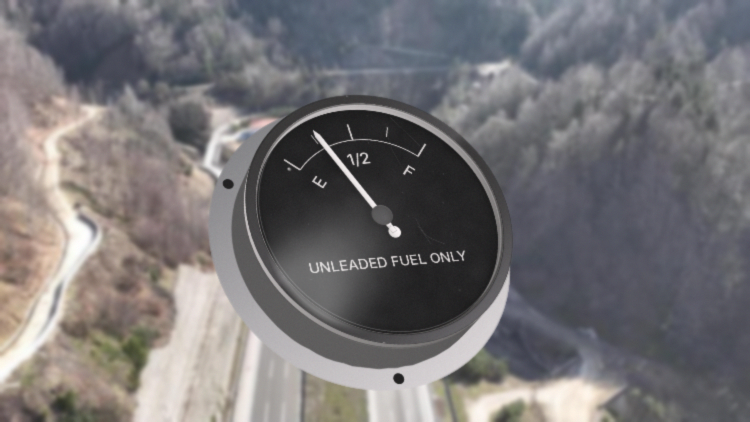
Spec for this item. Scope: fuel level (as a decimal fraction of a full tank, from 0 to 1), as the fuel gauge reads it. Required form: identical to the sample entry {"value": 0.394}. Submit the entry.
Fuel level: {"value": 0.25}
